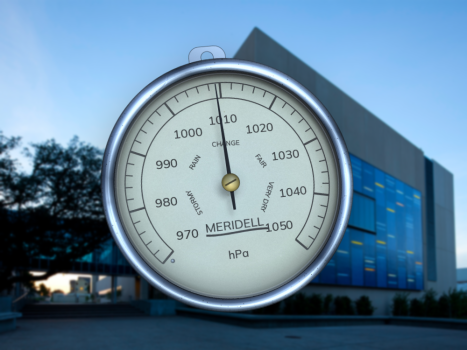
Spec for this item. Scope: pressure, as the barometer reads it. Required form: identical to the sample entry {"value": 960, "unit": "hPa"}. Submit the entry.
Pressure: {"value": 1009, "unit": "hPa"}
